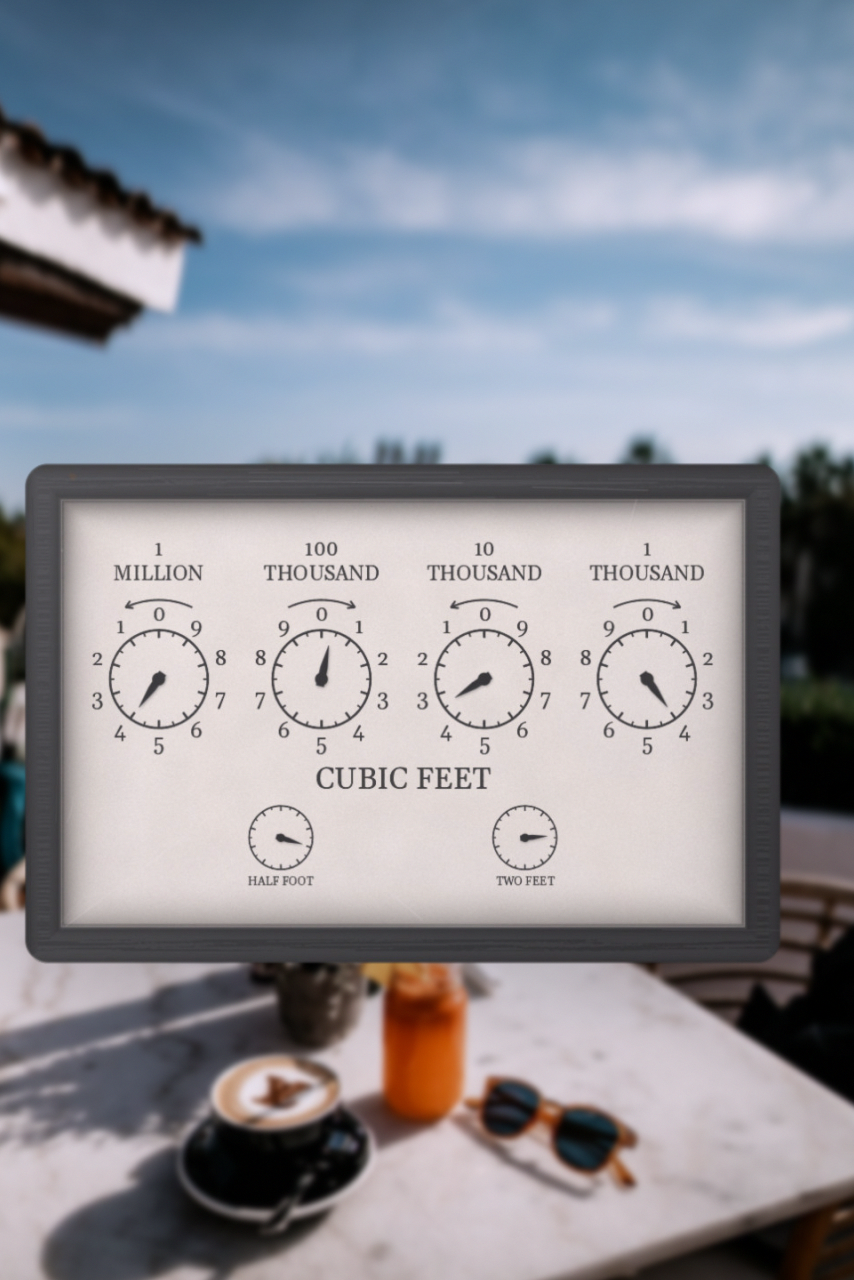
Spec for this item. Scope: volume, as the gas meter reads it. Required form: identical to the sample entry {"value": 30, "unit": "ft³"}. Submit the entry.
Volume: {"value": 403400, "unit": "ft³"}
